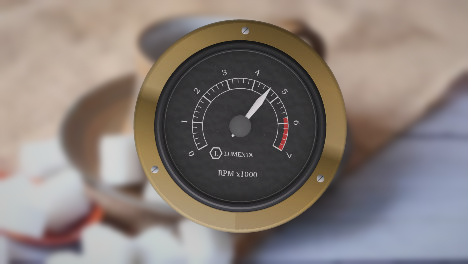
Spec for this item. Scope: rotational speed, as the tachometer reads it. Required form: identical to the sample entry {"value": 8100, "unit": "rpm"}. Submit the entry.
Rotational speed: {"value": 4600, "unit": "rpm"}
